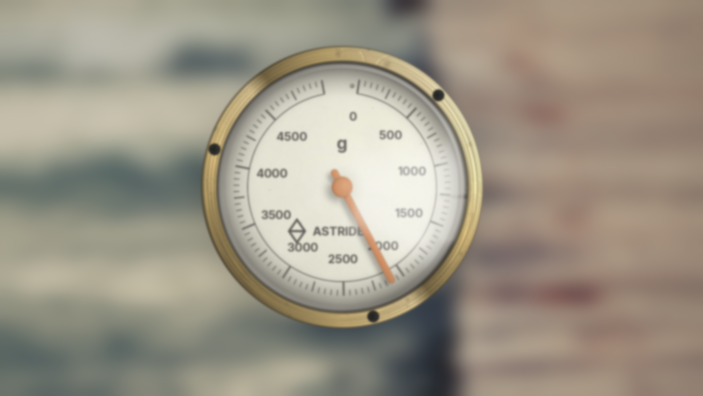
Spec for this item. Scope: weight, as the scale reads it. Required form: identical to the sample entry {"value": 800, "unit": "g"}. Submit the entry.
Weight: {"value": 2100, "unit": "g"}
